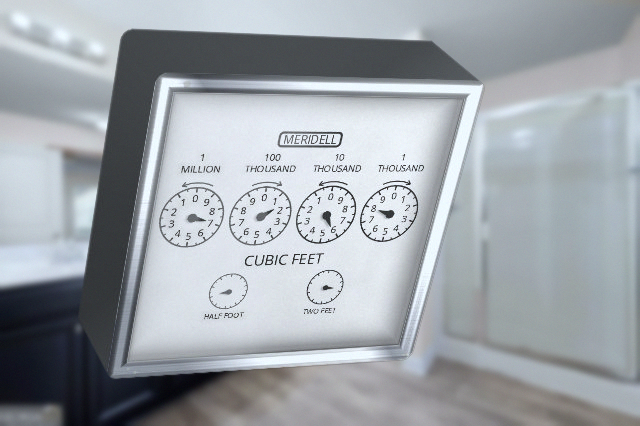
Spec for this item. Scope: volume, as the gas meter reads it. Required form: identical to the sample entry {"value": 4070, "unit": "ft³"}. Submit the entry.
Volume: {"value": 715800, "unit": "ft³"}
